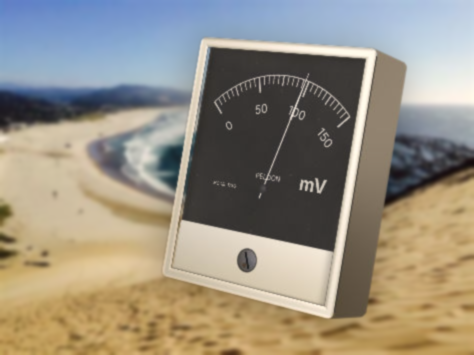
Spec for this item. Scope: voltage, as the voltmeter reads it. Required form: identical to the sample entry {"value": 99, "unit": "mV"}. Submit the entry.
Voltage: {"value": 100, "unit": "mV"}
